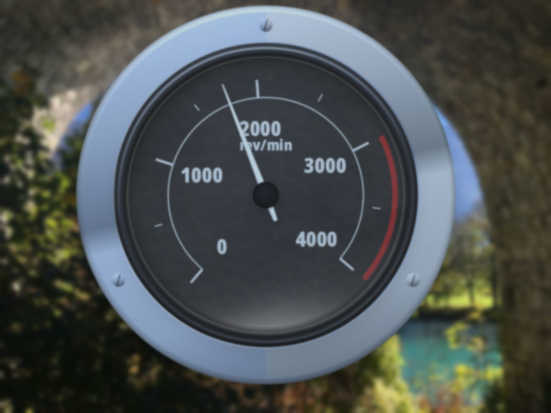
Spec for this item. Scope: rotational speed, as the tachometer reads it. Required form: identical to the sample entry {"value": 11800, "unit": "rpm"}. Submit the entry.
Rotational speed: {"value": 1750, "unit": "rpm"}
